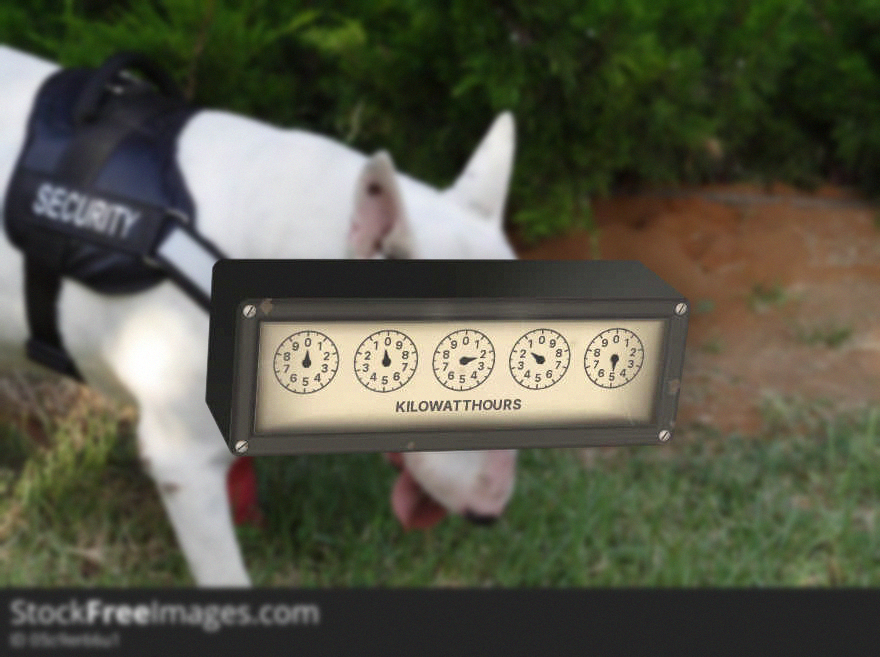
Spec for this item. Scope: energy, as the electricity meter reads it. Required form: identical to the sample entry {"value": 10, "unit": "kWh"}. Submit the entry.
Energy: {"value": 215, "unit": "kWh"}
